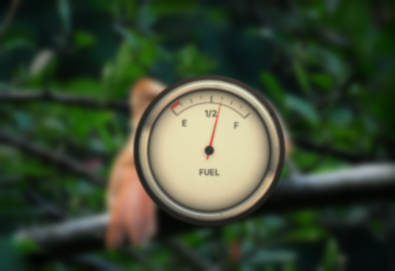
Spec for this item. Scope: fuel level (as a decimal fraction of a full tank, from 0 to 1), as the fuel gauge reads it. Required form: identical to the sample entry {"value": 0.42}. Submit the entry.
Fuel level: {"value": 0.625}
